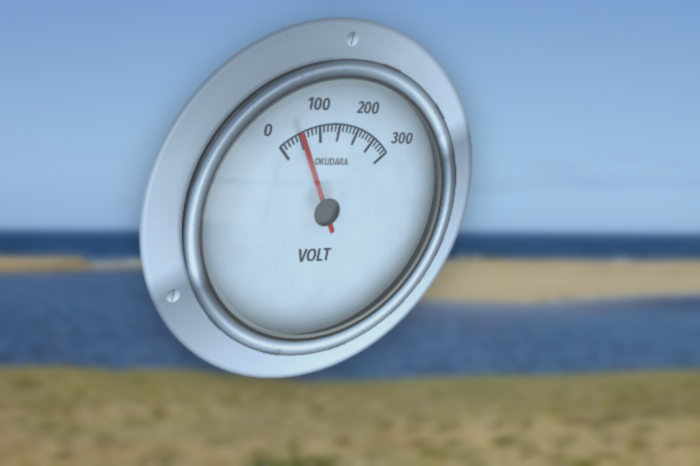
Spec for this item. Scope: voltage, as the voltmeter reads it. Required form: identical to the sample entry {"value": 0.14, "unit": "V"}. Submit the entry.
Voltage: {"value": 50, "unit": "V"}
